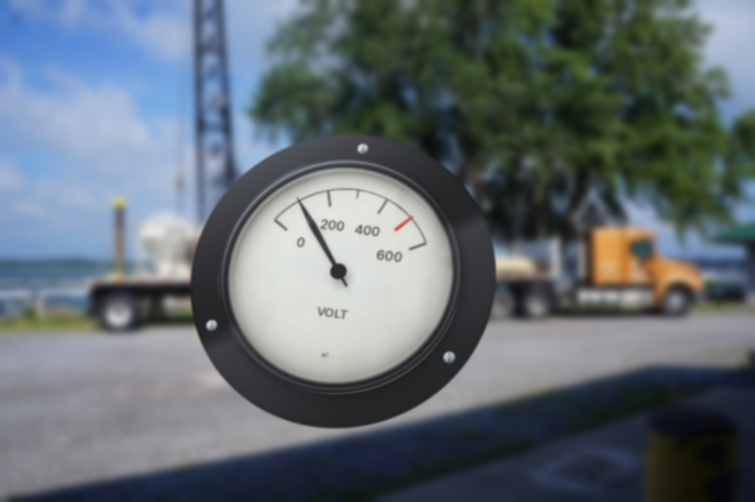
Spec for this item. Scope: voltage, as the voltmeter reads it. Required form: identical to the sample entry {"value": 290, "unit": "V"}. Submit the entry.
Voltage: {"value": 100, "unit": "V"}
